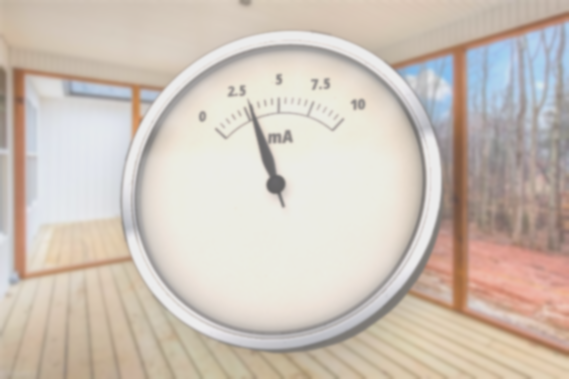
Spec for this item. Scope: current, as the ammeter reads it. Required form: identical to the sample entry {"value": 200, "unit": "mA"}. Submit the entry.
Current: {"value": 3, "unit": "mA"}
